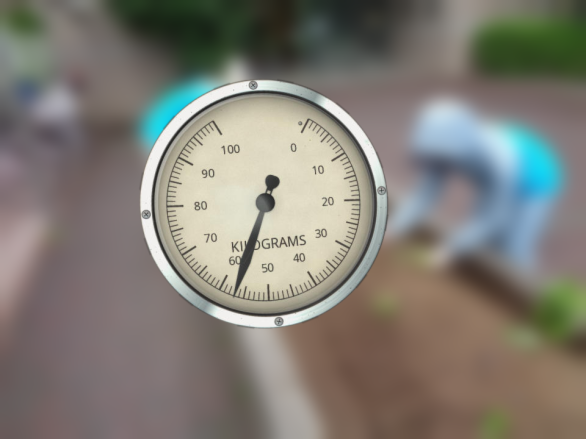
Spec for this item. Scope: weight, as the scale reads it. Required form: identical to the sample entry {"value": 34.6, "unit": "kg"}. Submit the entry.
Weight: {"value": 57, "unit": "kg"}
